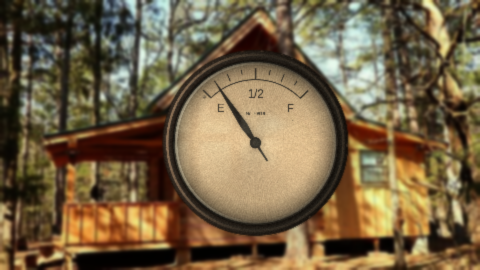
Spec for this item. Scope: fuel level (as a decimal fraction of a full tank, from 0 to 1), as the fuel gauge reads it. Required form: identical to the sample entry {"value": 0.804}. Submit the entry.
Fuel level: {"value": 0.125}
